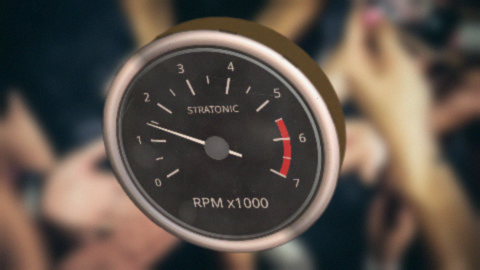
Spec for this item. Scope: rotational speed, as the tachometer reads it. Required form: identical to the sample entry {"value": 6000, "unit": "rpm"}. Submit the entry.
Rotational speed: {"value": 1500, "unit": "rpm"}
